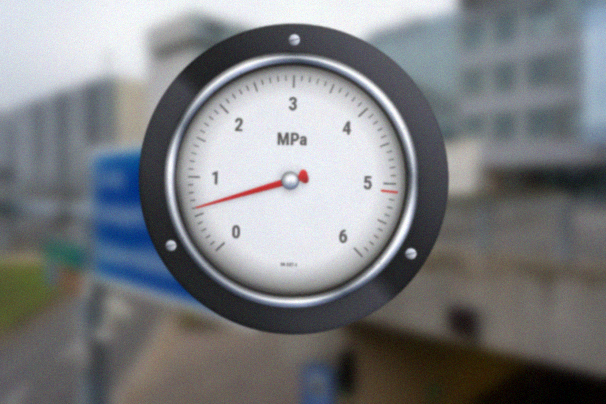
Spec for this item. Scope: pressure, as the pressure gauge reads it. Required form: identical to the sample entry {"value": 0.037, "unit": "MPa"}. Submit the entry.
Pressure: {"value": 0.6, "unit": "MPa"}
